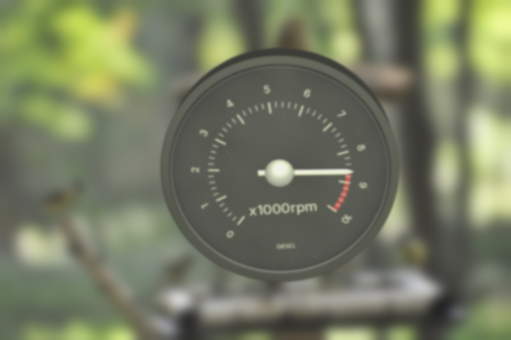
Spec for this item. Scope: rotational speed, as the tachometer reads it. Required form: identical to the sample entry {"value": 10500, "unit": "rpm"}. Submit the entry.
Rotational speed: {"value": 8600, "unit": "rpm"}
